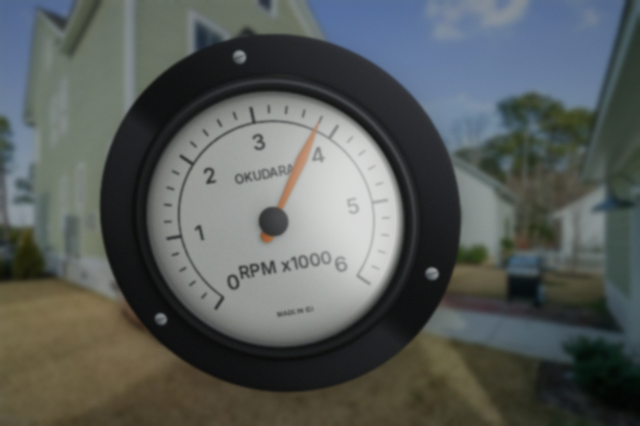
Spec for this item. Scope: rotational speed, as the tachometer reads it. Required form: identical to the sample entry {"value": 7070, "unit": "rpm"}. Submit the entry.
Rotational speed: {"value": 3800, "unit": "rpm"}
